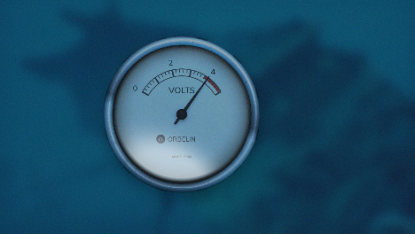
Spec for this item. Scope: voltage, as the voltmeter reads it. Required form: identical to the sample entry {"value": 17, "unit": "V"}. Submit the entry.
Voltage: {"value": 4, "unit": "V"}
